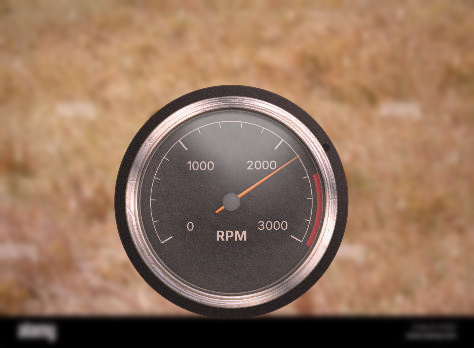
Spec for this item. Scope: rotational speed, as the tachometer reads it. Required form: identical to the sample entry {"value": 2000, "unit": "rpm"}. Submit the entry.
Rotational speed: {"value": 2200, "unit": "rpm"}
